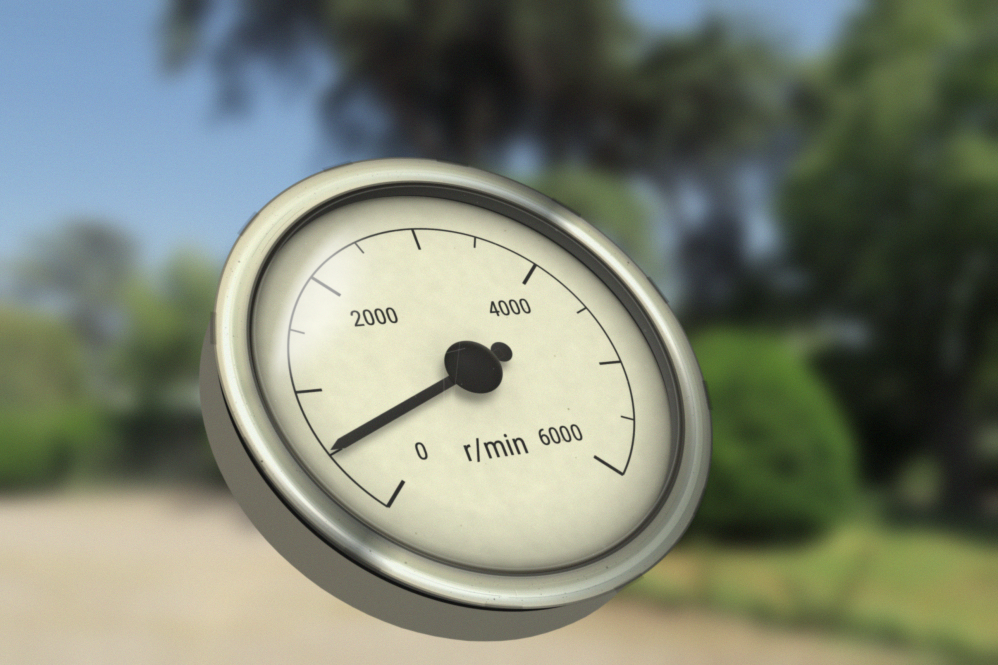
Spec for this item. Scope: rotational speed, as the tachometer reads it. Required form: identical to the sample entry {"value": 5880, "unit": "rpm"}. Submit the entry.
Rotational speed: {"value": 500, "unit": "rpm"}
